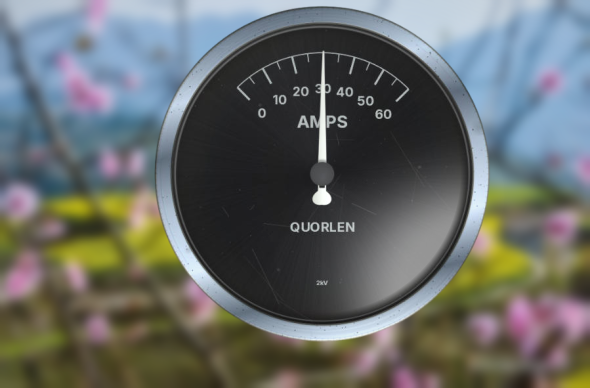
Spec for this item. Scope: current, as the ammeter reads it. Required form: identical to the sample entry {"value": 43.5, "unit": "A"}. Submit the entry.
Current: {"value": 30, "unit": "A"}
